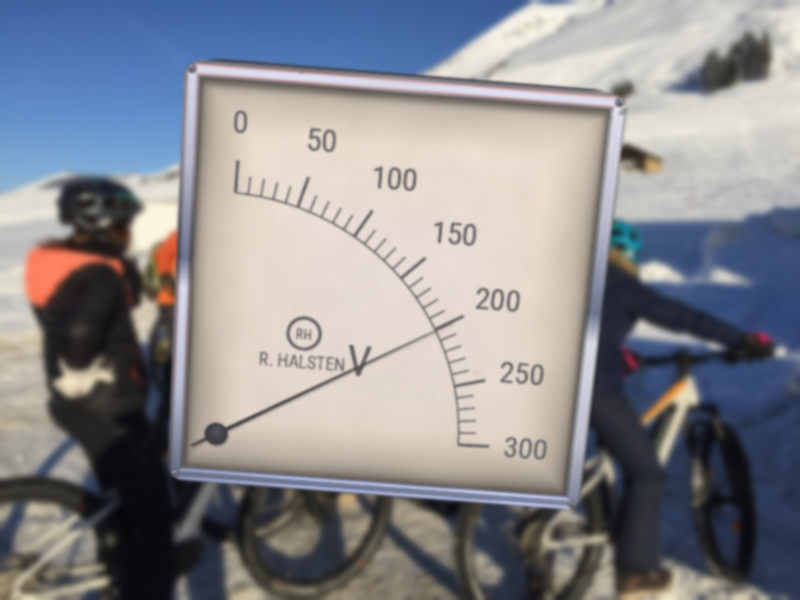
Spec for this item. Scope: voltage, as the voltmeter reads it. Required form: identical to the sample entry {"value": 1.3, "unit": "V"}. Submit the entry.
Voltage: {"value": 200, "unit": "V"}
